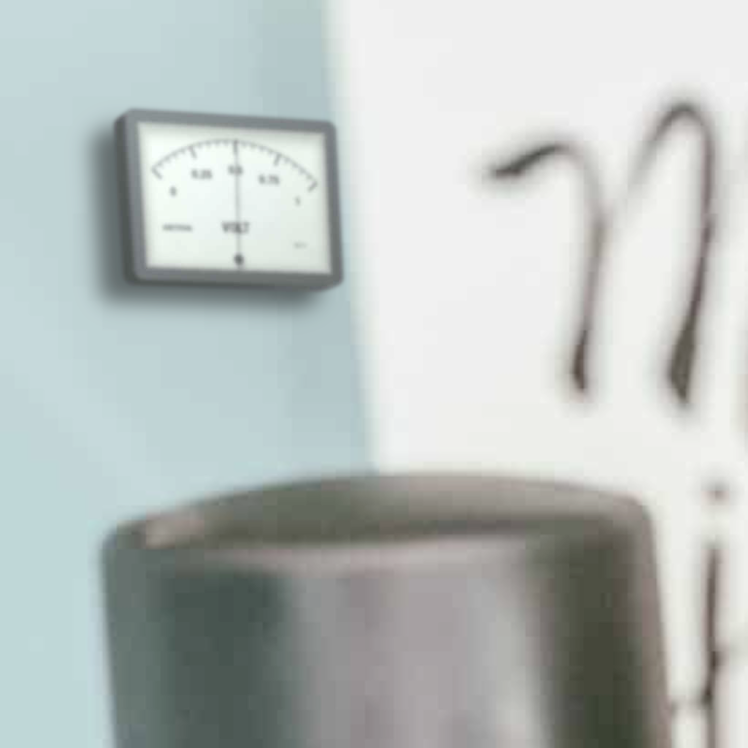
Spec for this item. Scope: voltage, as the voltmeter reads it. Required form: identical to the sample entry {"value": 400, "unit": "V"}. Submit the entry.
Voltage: {"value": 0.5, "unit": "V"}
